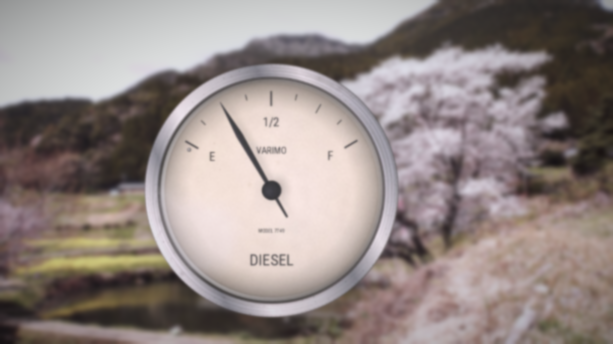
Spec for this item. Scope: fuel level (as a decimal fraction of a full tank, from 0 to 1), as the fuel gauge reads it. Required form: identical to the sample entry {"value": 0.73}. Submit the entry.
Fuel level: {"value": 0.25}
